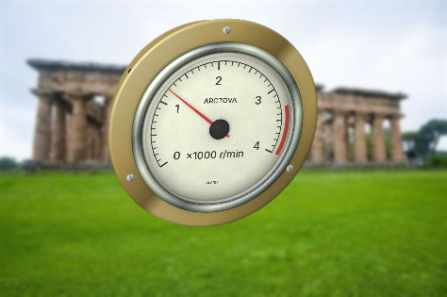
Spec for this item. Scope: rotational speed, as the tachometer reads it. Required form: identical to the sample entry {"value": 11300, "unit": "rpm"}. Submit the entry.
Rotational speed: {"value": 1200, "unit": "rpm"}
